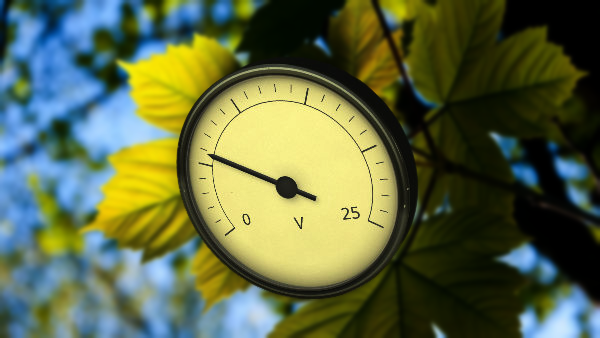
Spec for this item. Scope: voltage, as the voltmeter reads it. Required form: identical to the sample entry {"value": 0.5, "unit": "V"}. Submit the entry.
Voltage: {"value": 6, "unit": "V"}
